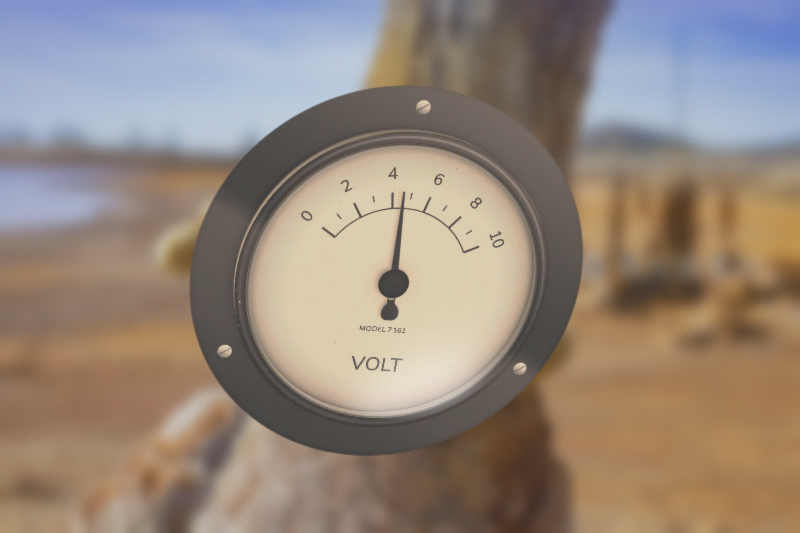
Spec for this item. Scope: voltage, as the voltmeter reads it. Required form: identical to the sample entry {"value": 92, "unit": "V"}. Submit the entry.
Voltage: {"value": 4.5, "unit": "V"}
